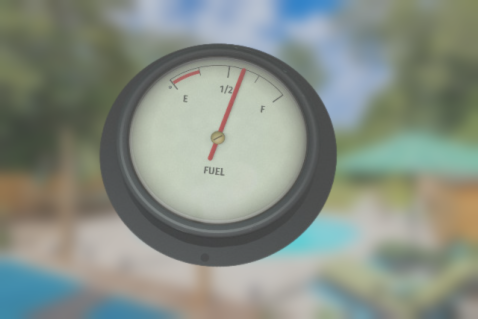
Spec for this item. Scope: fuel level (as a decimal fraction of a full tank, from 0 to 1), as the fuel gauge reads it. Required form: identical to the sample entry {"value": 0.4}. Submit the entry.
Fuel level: {"value": 0.625}
